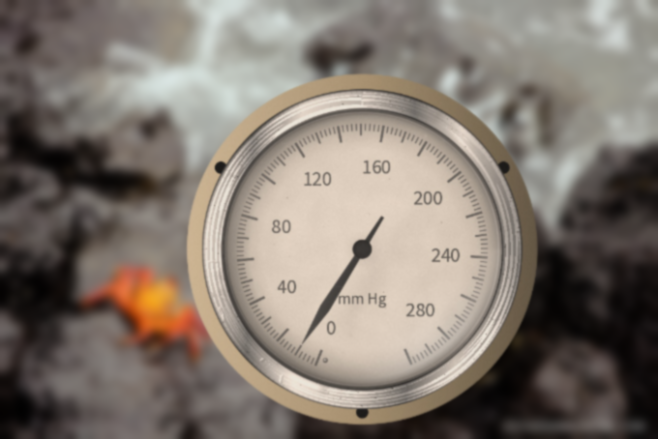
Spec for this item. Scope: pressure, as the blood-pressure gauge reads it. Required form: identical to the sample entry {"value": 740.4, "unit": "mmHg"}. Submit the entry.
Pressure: {"value": 10, "unit": "mmHg"}
